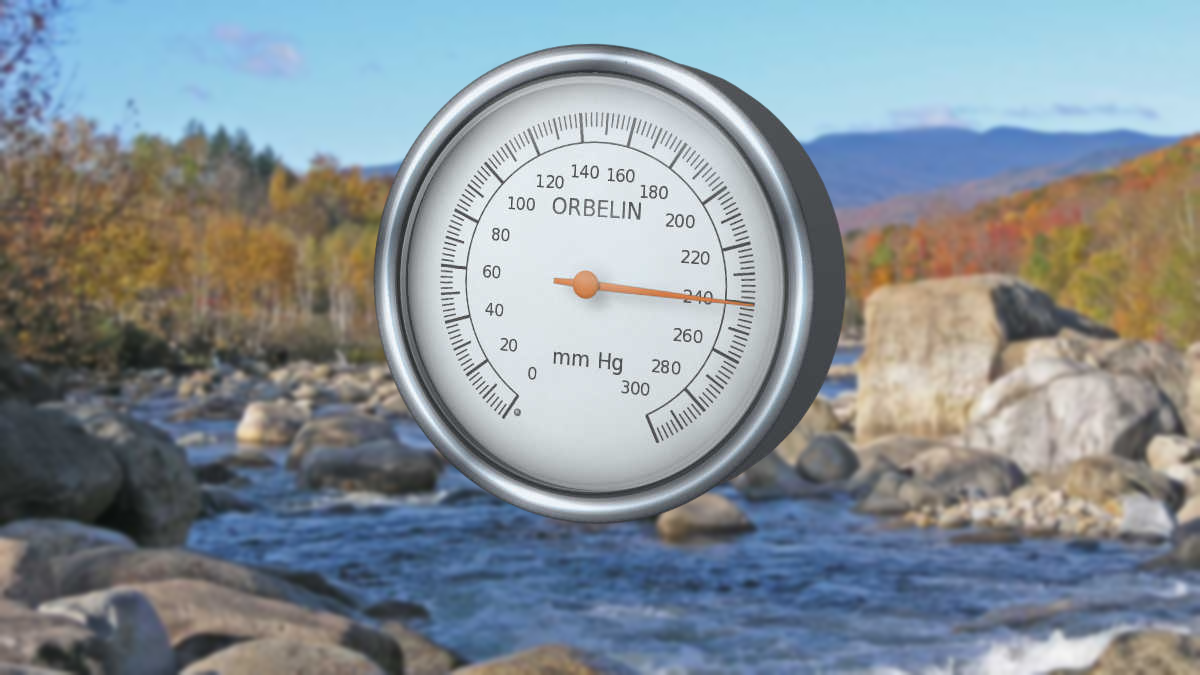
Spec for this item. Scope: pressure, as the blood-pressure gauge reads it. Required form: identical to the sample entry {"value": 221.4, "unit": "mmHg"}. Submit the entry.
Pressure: {"value": 240, "unit": "mmHg"}
